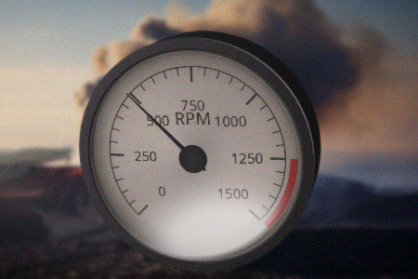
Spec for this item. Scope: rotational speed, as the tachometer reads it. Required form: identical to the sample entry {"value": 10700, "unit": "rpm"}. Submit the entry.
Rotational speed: {"value": 500, "unit": "rpm"}
